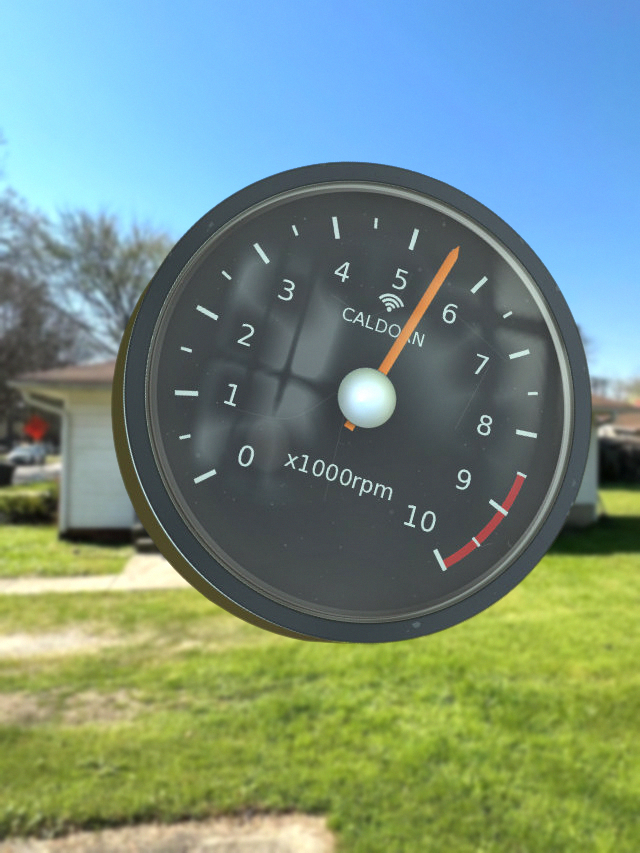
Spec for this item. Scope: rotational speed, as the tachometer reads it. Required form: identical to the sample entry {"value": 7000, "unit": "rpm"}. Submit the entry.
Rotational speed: {"value": 5500, "unit": "rpm"}
